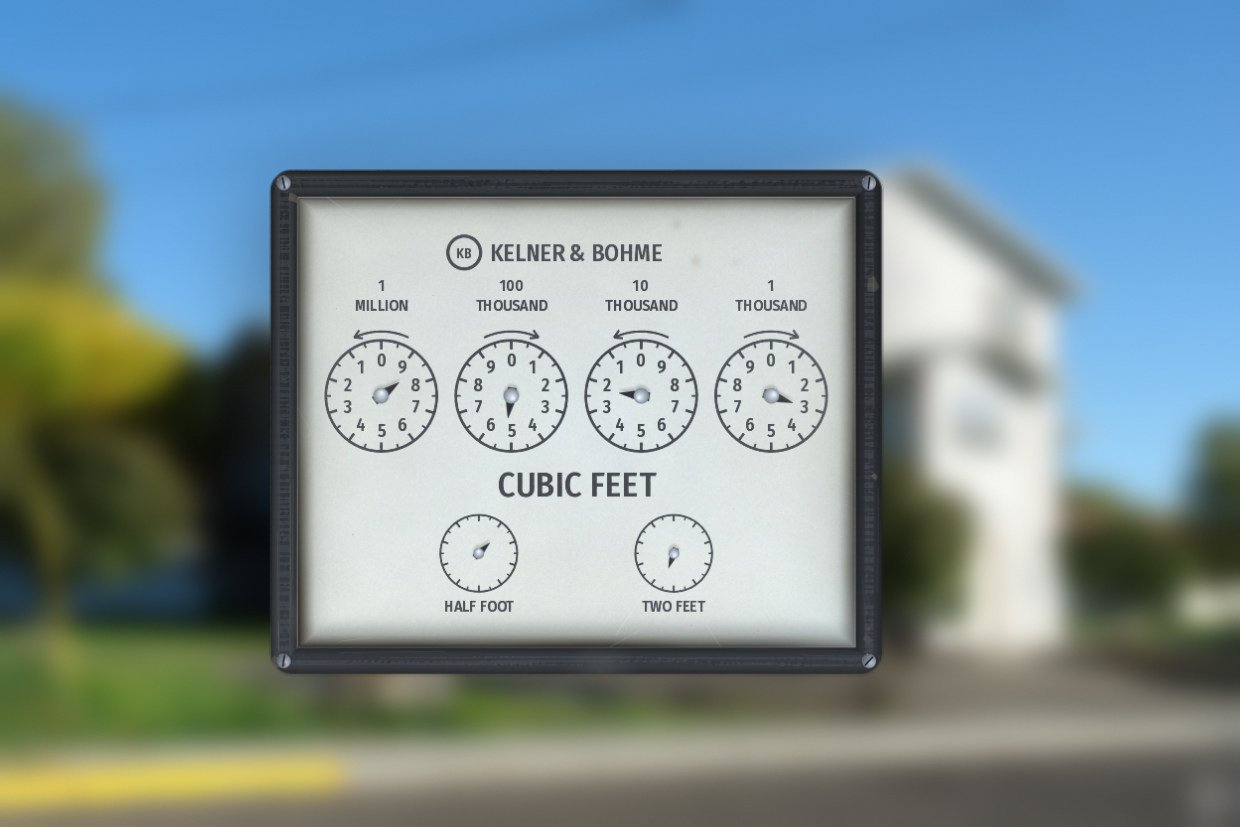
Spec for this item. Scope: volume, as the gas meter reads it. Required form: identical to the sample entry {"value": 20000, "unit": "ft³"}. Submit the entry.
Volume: {"value": 852300, "unit": "ft³"}
